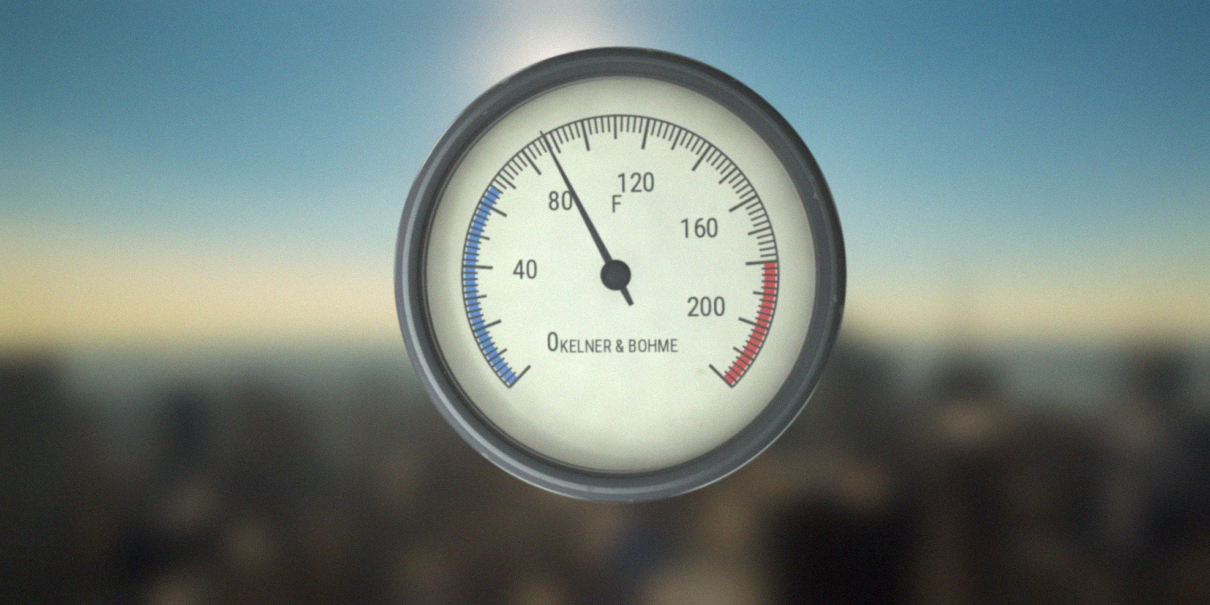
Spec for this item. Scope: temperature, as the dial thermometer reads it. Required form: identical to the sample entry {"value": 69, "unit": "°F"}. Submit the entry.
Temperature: {"value": 88, "unit": "°F"}
